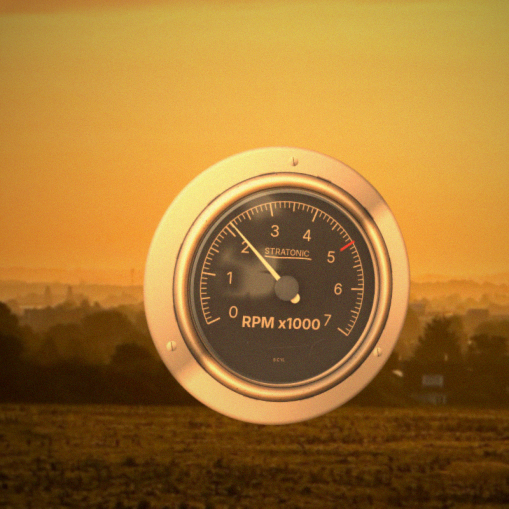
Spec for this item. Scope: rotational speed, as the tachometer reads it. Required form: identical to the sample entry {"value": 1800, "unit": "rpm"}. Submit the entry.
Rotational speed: {"value": 2100, "unit": "rpm"}
